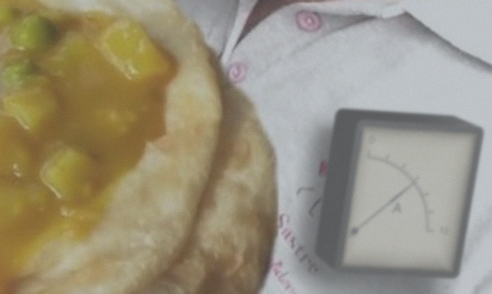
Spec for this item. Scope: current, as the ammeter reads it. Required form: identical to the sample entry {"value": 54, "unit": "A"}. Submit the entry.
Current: {"value": 7.5, "unit": "A"}
